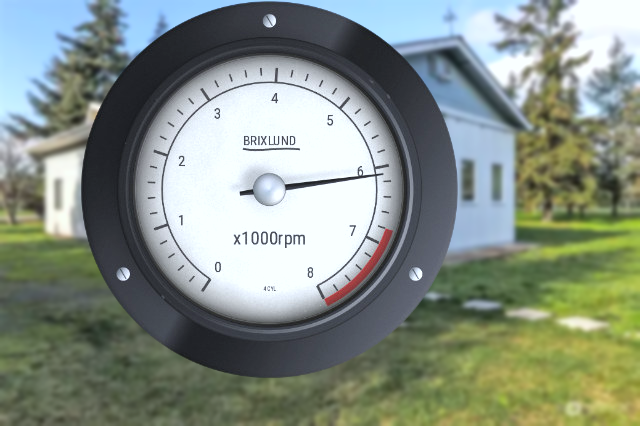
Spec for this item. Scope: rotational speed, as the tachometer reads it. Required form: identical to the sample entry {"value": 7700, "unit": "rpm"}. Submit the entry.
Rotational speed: {"value": 6100, "unit": "rpm"}
